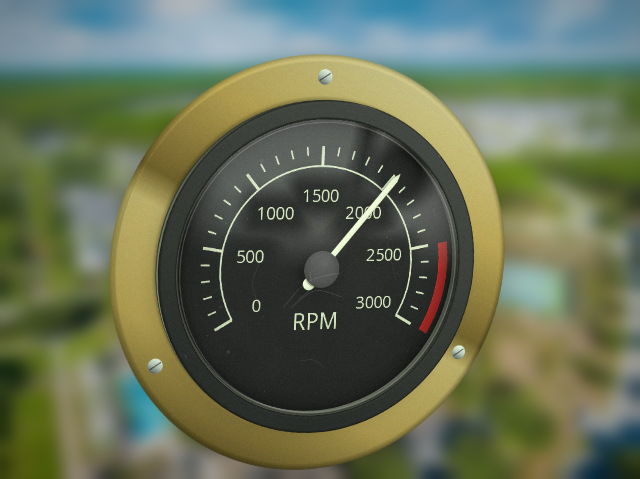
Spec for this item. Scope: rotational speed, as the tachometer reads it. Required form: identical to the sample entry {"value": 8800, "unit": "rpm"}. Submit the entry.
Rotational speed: {"value": 2000, "unit": "rpm"}
